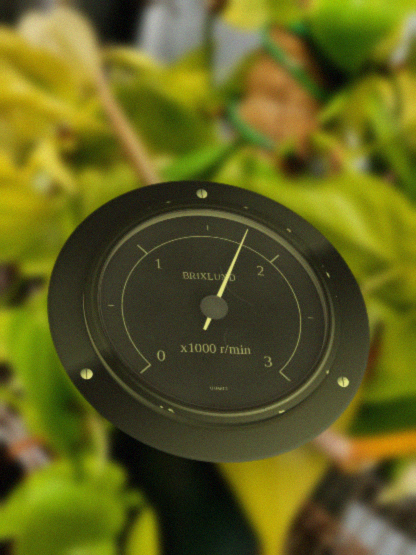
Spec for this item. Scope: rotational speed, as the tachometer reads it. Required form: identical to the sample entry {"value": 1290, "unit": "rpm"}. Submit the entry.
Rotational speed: {"value": 1750, "unit": "rpm"}
